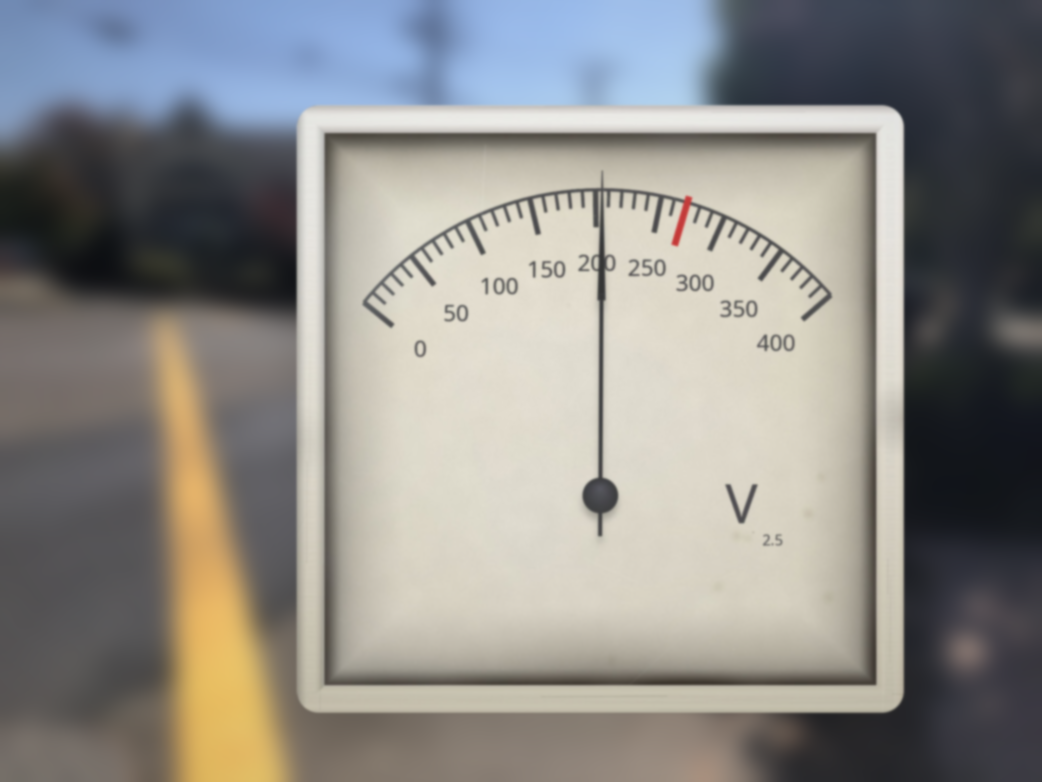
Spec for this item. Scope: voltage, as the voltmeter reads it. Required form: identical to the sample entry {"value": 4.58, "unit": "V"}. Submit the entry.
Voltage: {"value": 205, "unit": "V"}
